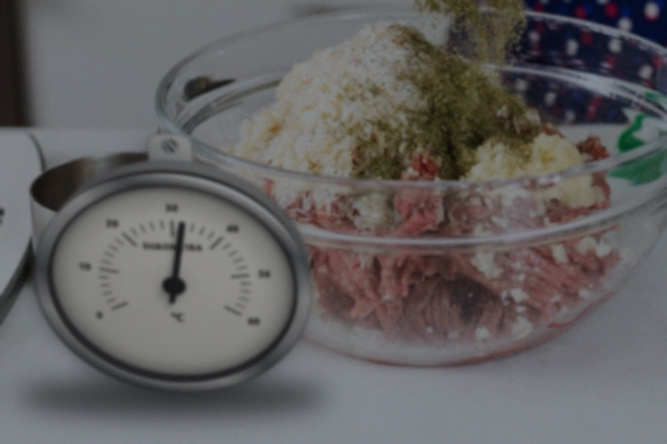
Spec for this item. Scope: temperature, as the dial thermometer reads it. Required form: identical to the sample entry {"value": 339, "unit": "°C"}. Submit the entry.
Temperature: {"value": 32, "unit": "°C"}
